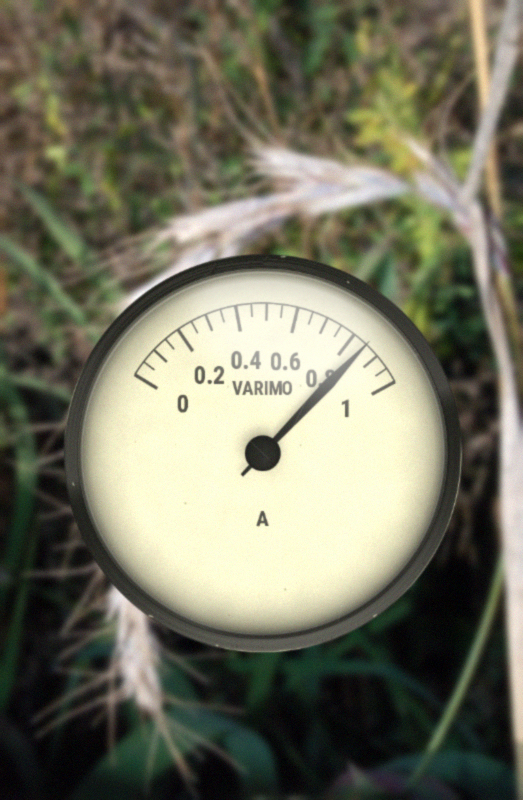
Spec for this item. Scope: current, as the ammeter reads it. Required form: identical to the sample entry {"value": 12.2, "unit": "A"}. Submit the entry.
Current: {"value": 0.85, "unit": "A"}
